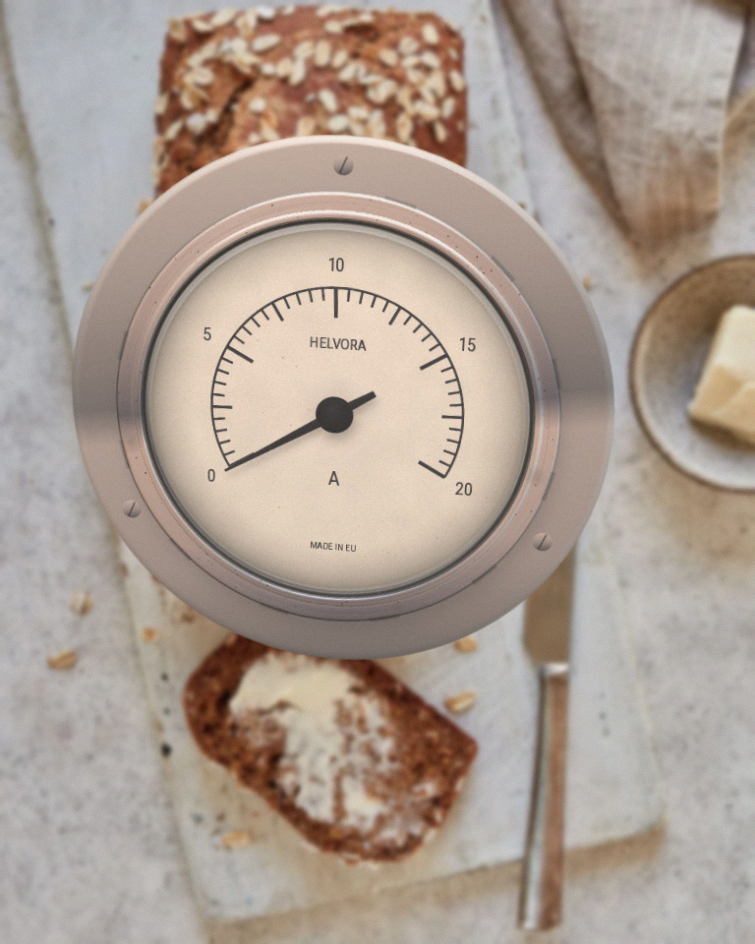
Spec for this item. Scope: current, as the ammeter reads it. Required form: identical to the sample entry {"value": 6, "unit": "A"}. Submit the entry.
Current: {"value": 0, "unit": "A"}
